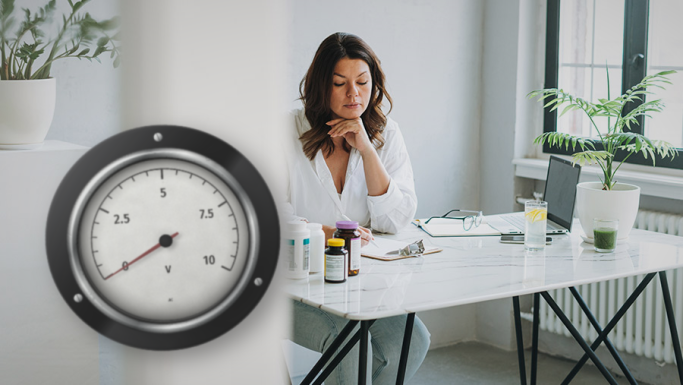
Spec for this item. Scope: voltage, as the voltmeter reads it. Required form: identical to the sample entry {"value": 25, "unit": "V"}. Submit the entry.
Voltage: {"value": 0, "unit": "V"}
